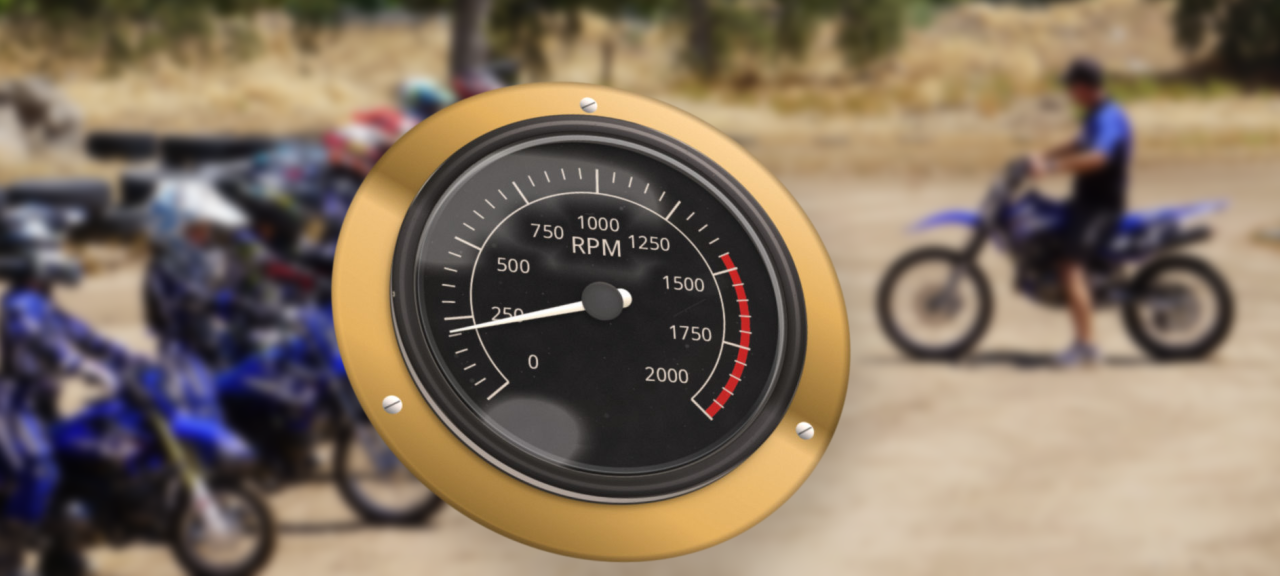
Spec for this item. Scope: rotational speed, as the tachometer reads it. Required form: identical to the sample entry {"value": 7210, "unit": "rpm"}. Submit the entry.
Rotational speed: {"value": 200, "unit": "rpm"}
